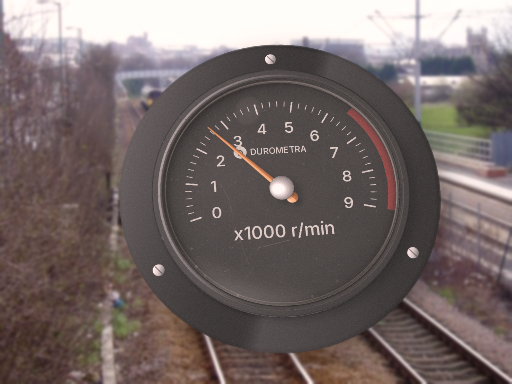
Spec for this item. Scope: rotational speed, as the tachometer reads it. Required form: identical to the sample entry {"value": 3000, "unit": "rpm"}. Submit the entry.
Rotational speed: {"value": 2600, "unit": "rpm"}
